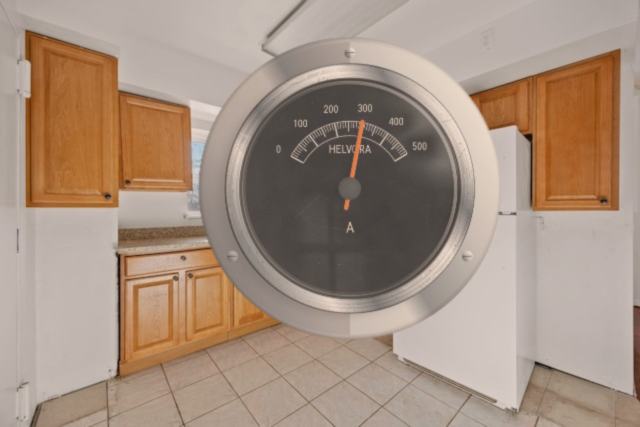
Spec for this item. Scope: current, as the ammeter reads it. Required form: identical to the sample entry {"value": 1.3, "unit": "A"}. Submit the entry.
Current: {"value": 300, "unit": "A"}
